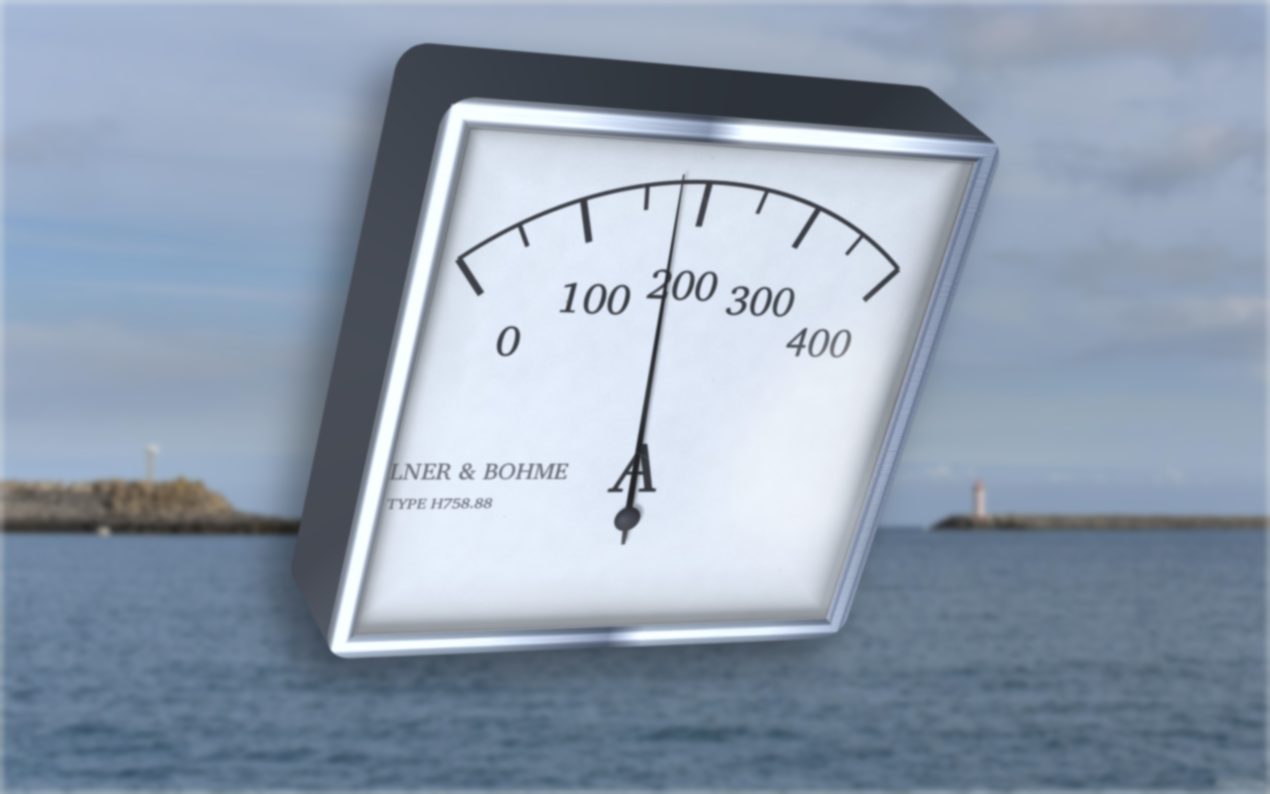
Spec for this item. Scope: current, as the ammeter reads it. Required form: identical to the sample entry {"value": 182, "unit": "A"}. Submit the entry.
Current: {"value": 175, "unit": "A"}
